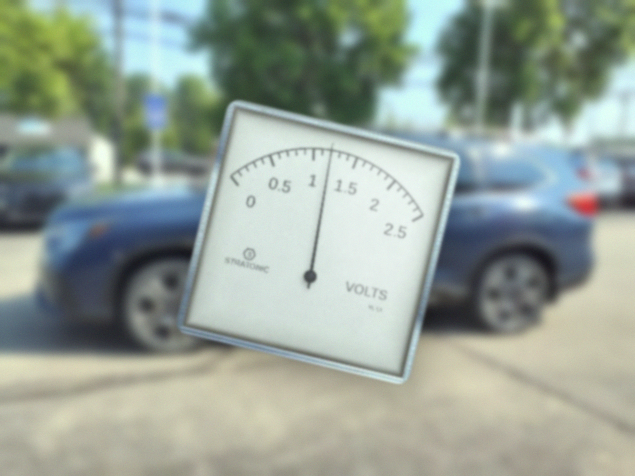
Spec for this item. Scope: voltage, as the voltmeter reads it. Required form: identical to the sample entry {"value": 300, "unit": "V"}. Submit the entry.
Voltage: {"value": 1.2, "unit": "V"}
